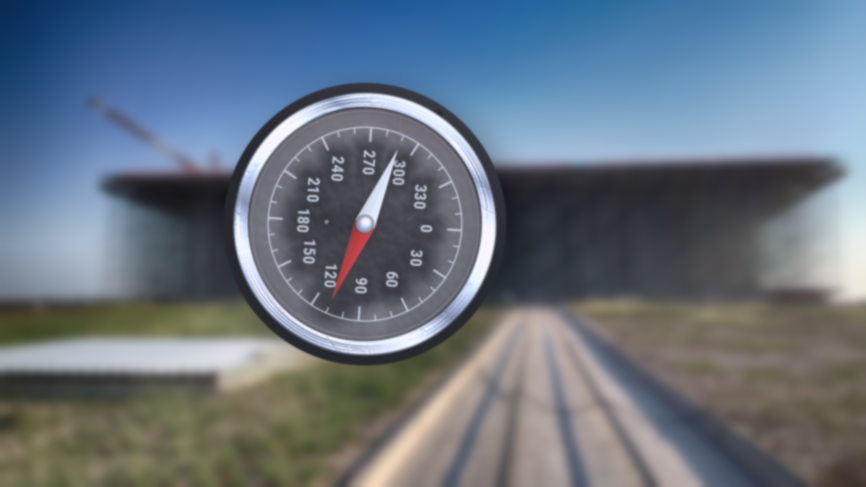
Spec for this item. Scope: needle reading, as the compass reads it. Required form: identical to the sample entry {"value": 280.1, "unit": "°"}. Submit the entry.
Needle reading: {"value": 110, "unit": "°"}
